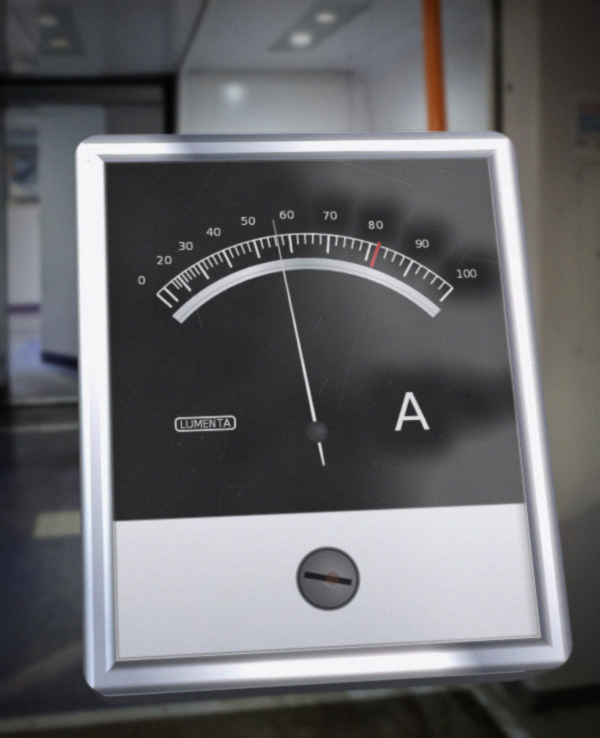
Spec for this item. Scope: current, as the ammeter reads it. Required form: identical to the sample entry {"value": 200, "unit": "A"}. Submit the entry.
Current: {"value": 56, "unit": "A"}
